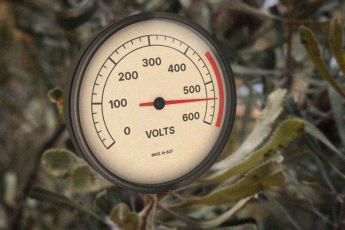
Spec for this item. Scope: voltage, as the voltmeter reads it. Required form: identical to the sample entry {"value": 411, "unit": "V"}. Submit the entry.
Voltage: {"value": 540, "unit": "V"}
